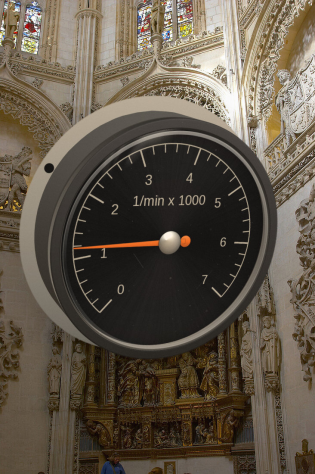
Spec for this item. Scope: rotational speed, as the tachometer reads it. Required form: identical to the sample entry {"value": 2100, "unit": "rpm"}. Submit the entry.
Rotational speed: {"value": 1200, "unit": "rpm"}
